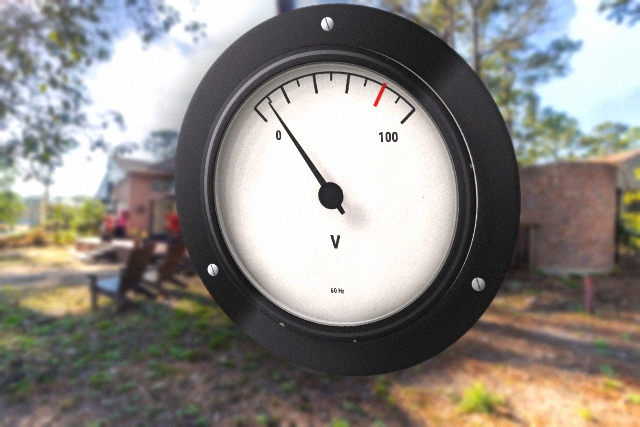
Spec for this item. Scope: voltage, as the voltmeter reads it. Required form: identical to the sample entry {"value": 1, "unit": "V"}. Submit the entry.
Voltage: {"value": 10, "unit": "V"}
